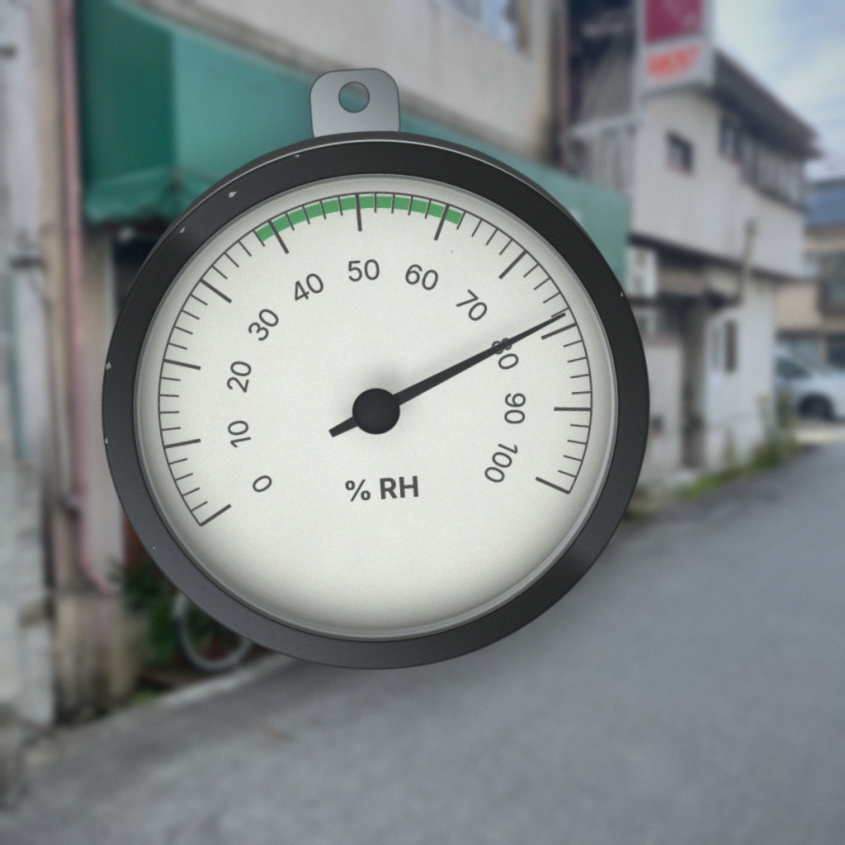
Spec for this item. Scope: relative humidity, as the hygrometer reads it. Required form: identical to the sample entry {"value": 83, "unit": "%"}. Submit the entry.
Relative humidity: {"value": 78, "unit": "%"}
